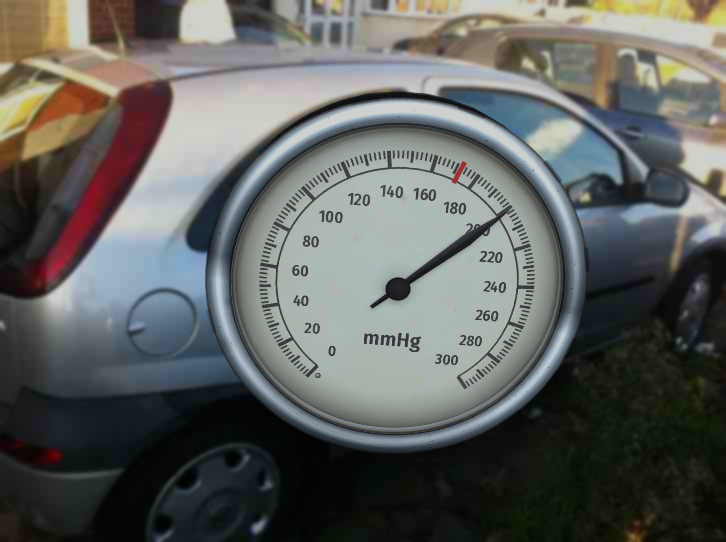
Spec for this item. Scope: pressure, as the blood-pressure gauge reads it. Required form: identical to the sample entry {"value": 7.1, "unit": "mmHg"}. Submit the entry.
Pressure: {"value": 200, "unit": "mmHg"}
